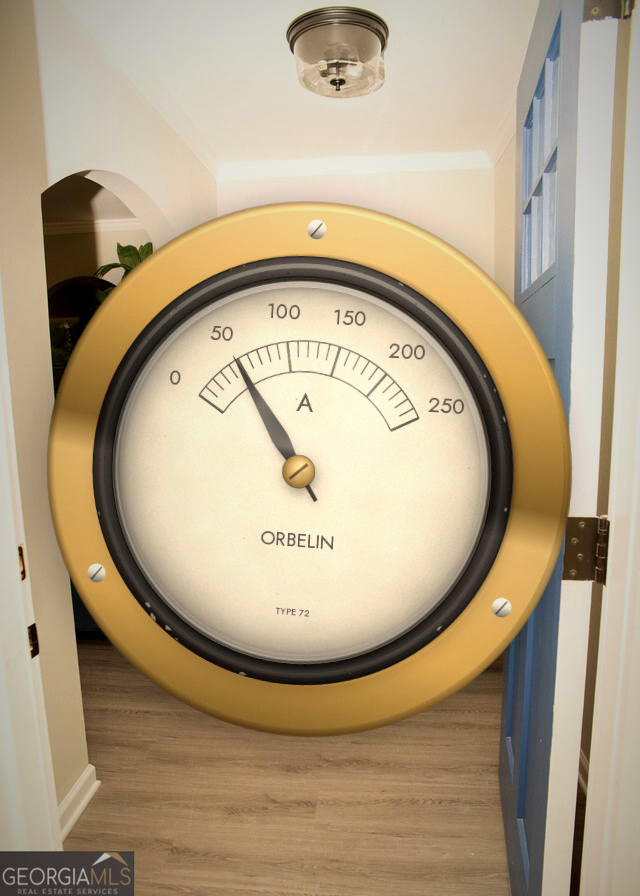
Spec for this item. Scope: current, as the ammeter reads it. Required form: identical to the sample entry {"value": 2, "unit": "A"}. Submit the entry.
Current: {"value": 50, "unit": "A"}
